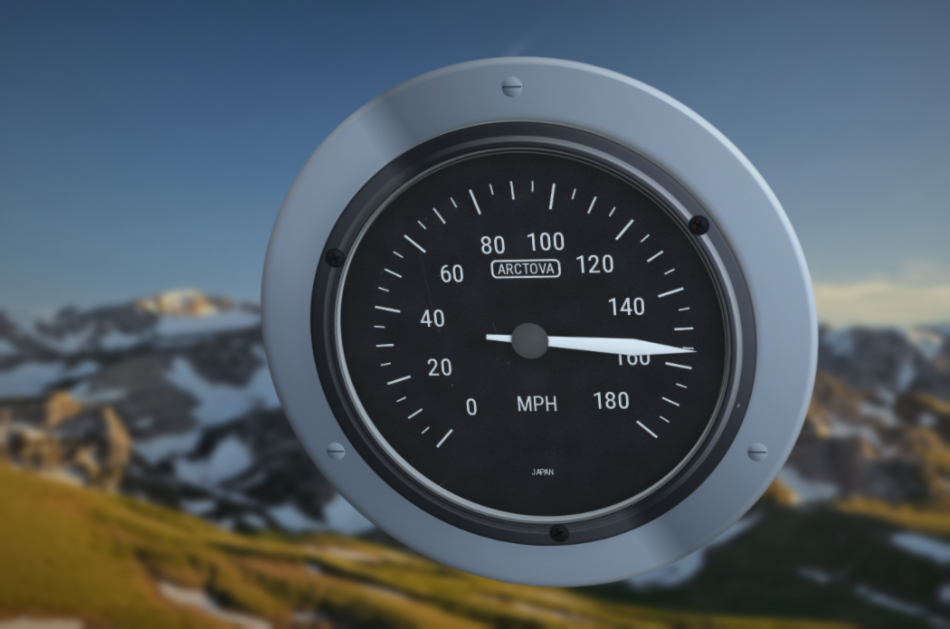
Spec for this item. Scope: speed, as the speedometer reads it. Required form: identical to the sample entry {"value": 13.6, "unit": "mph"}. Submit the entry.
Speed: {"value": 155, "unit": "mph"}
